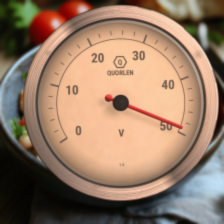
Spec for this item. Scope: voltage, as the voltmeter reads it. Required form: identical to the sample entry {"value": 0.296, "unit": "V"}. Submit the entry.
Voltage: {"value": 49, "unit": "V"}
